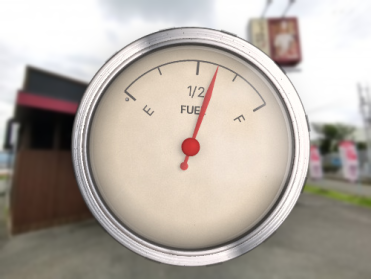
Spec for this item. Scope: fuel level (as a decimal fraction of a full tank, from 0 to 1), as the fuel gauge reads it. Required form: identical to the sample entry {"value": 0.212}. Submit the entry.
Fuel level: {"value": 0.625}
